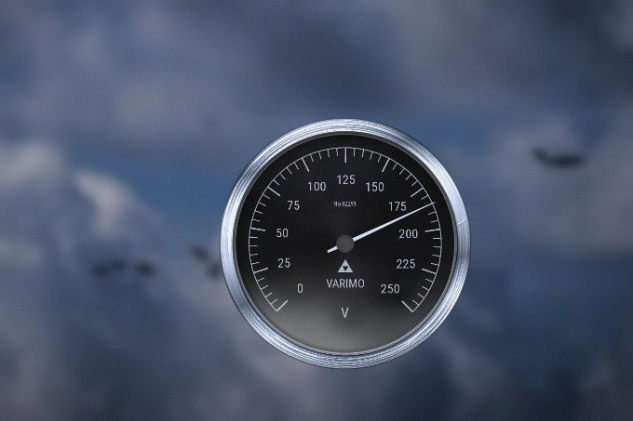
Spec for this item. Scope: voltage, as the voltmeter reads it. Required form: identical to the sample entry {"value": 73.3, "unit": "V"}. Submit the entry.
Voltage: {"value": 185, "unit": "V"}
